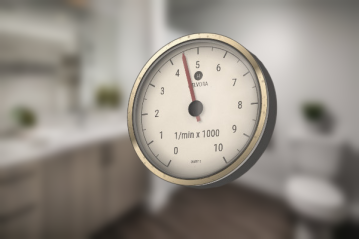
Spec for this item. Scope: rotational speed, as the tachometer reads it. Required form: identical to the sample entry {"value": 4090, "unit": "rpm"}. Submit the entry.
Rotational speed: {"value": 4500, "unit": "rpm"}
